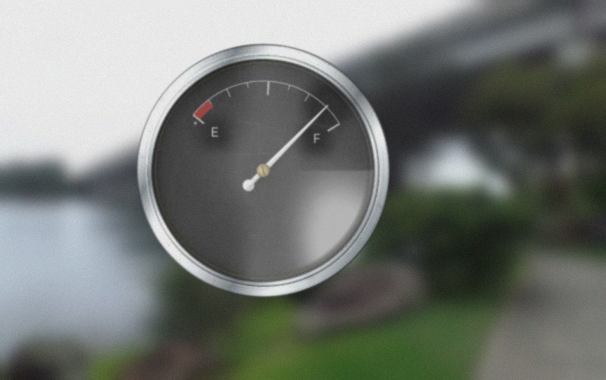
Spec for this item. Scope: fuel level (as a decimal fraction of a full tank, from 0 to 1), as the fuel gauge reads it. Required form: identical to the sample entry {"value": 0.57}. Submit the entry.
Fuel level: {"value": 0.875}
